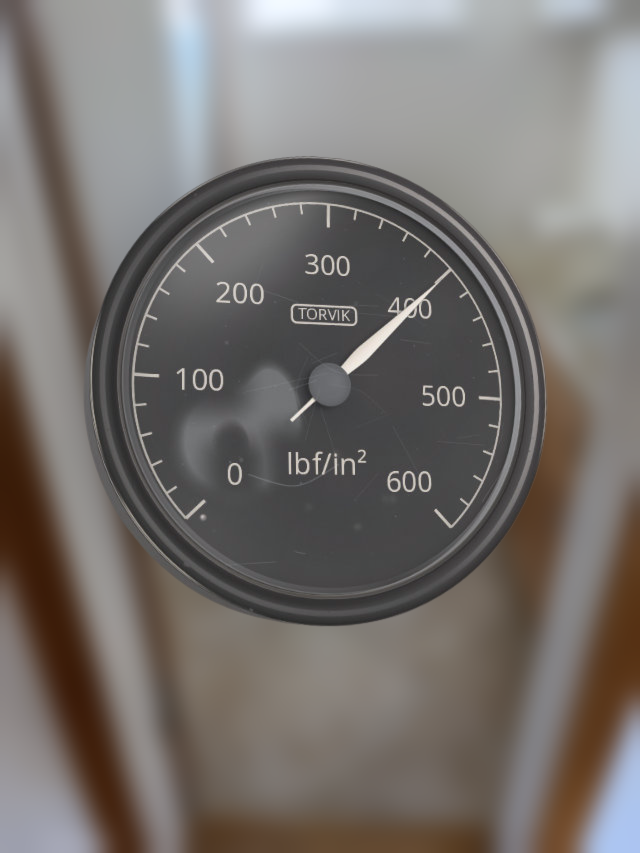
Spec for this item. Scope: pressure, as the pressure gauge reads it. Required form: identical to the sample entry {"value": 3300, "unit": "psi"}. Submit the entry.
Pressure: {"value": 400, "unit": "psi"}
